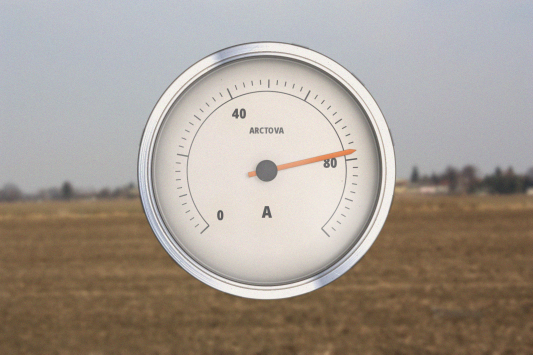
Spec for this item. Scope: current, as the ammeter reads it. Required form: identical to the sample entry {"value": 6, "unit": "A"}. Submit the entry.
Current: {"value": 78, "unit": "A"}
